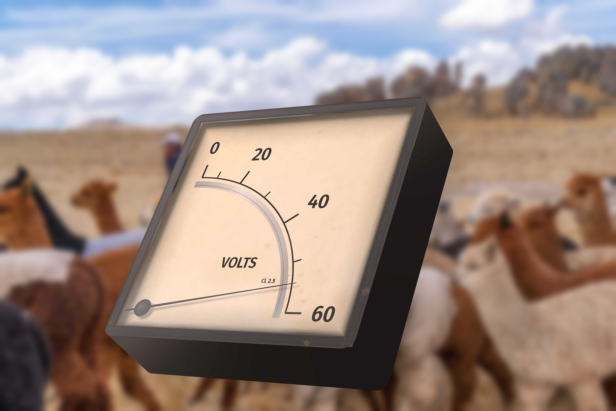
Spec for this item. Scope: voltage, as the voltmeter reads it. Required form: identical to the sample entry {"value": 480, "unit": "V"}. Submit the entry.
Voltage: {"value": 55, "unit": "V"}
